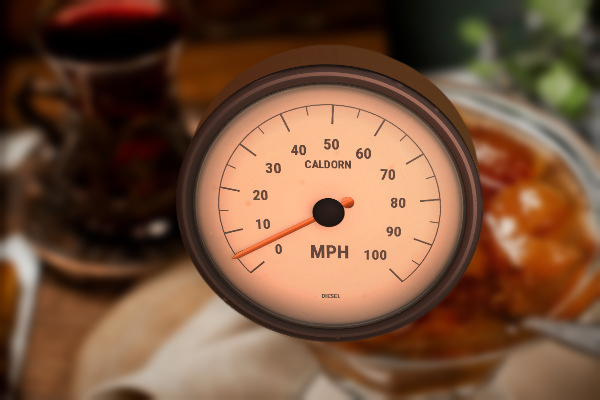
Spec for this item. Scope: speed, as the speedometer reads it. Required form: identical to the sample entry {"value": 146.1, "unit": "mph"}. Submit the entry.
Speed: {"value": 5, "unit": "mph"}
